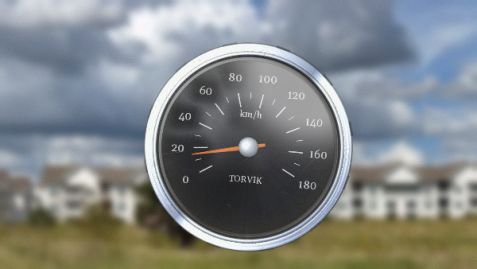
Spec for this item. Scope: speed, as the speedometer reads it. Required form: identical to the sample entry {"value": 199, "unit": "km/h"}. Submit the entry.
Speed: {"value": 15, "unit": "km/h"}
